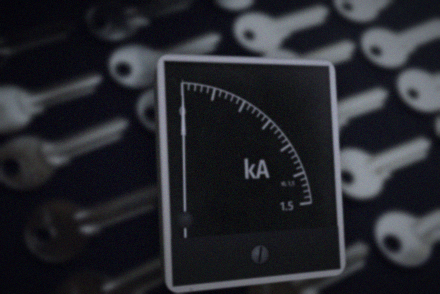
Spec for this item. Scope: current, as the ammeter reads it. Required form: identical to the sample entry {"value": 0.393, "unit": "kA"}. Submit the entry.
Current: {"value": 0, "unit": "kA"}
